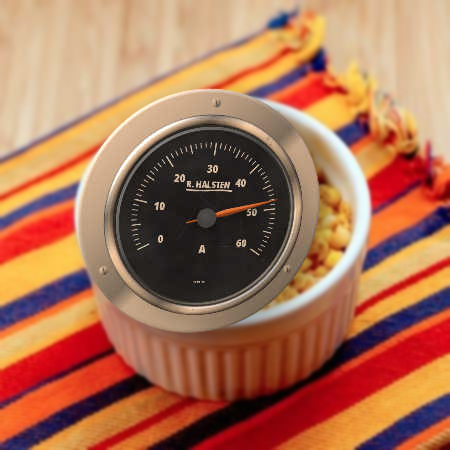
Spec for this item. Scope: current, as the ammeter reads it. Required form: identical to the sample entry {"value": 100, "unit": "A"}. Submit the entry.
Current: {"value": 48, "unit": "A"}
